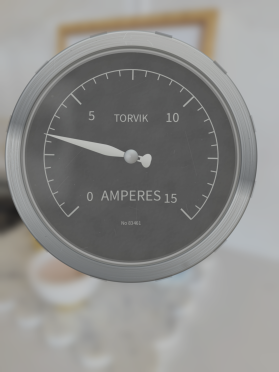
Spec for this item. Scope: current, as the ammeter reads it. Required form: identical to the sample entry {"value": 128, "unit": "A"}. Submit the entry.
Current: {"value": 3.25, "unit": "A"}
